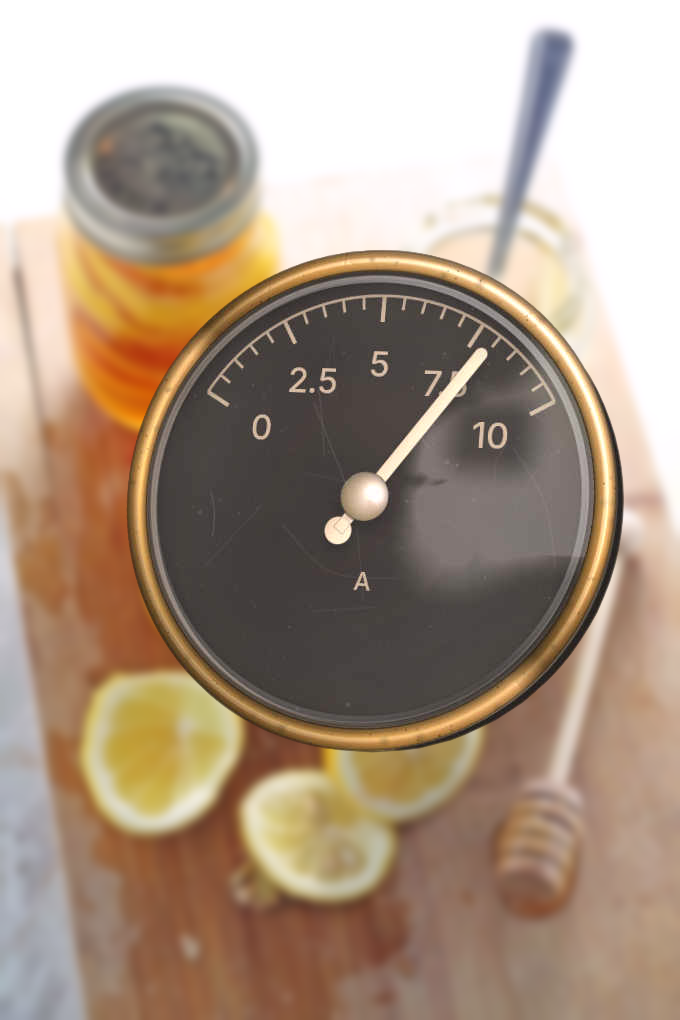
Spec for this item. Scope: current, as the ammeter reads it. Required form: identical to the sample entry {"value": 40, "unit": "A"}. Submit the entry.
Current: {"value": 8, "unit": "A"}
